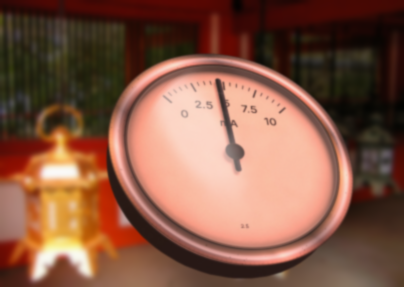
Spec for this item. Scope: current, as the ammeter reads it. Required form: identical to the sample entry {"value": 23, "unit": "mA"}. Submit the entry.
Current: {"value": 4.5, "unit": "mA"}
